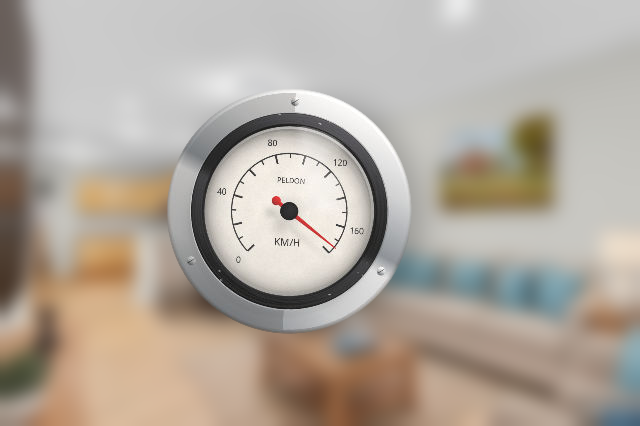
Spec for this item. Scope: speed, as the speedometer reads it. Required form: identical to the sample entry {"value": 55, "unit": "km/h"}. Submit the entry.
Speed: {"value": 175, "unit": "km/h"}
